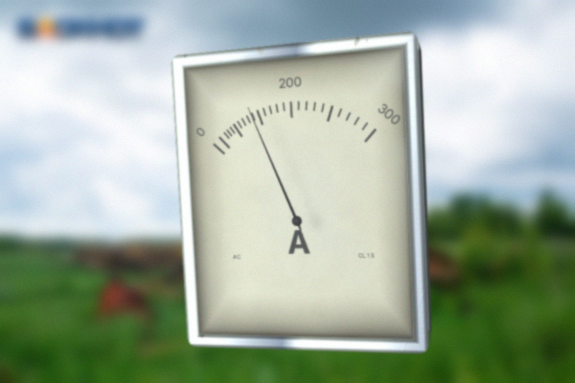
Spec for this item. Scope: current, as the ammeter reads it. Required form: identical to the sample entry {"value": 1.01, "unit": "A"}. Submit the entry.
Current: {"value": 140, "unit": "A"}
